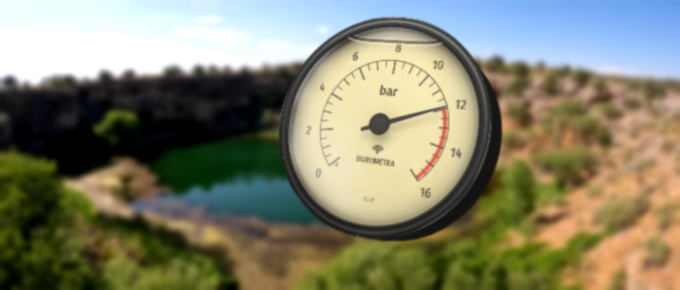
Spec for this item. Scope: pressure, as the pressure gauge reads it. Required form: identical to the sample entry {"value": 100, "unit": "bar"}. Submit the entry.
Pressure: {"value": 12, "unit": "bar"}
